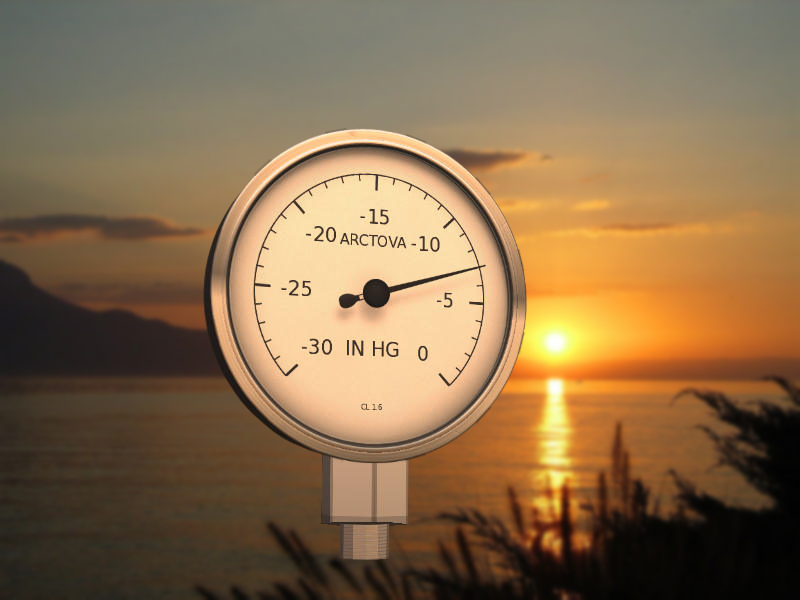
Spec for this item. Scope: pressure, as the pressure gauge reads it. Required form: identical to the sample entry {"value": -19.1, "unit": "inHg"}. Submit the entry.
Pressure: {"value": -7, "unit": "inHg"}
